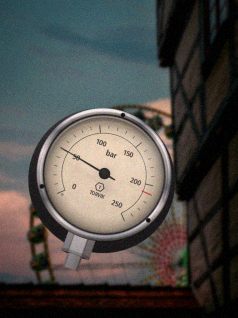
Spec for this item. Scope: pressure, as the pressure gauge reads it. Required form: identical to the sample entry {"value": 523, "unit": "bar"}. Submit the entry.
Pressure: {"value": 50, "unit": "bar"}
